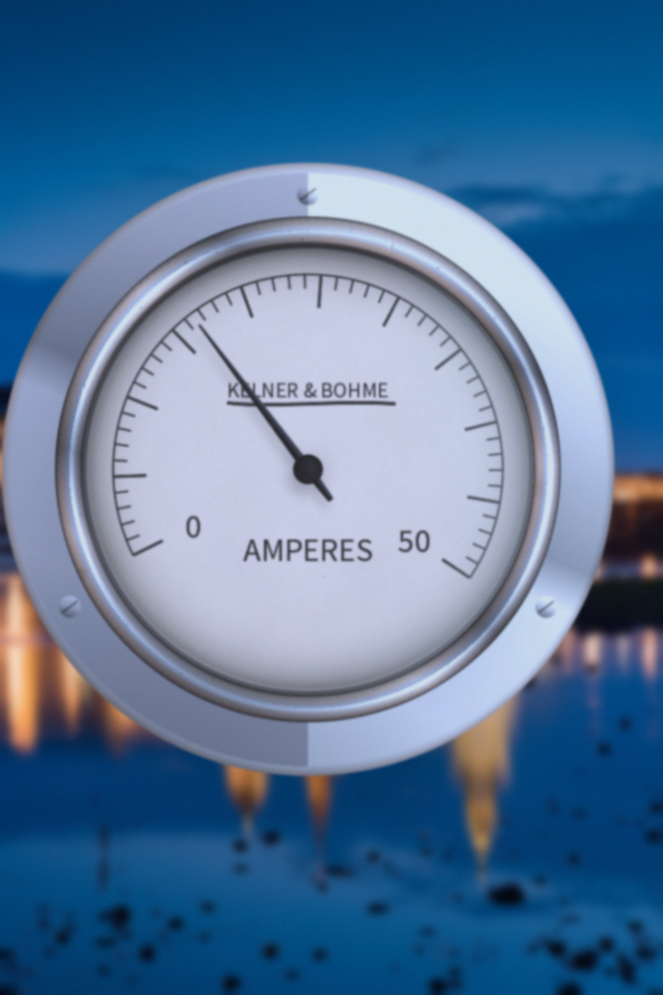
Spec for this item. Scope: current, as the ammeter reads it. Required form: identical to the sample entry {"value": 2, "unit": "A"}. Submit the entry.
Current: {"value": 16.5, "unit": "A"}
